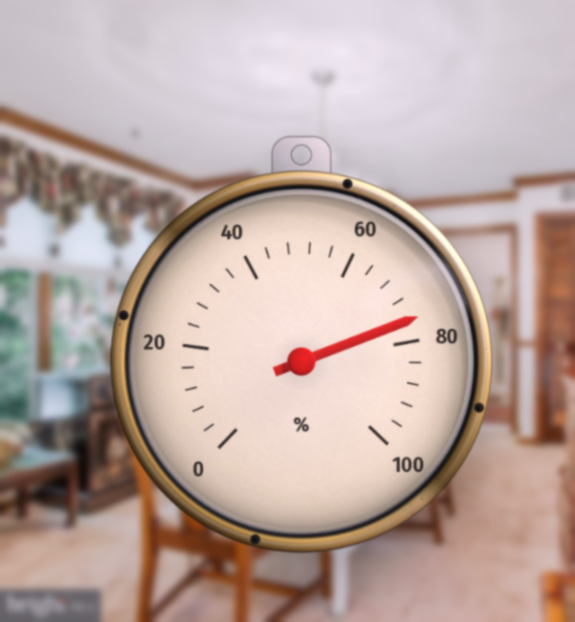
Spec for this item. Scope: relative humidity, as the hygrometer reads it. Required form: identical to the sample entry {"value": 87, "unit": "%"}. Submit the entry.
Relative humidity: {"value": 76, "unit": "%"}
